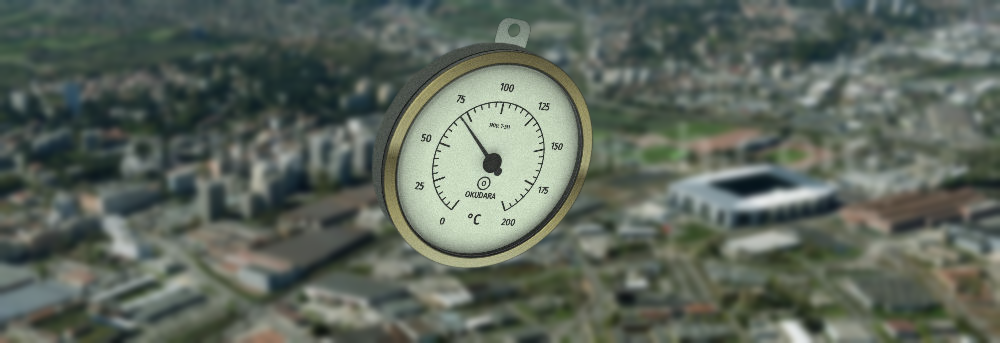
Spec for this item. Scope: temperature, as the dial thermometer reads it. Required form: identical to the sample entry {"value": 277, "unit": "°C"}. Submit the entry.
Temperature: {"value": 70, "unit": "°C"}
